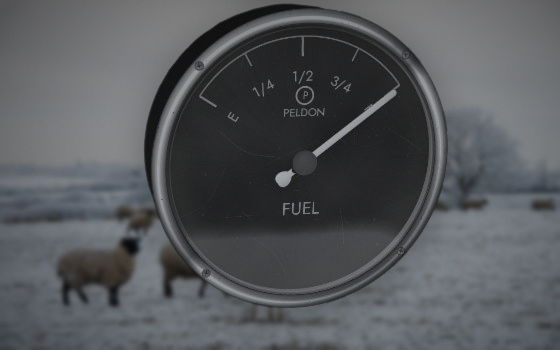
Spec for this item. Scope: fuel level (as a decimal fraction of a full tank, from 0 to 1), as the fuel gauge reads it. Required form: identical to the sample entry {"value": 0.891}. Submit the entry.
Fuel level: {"value": 1}
